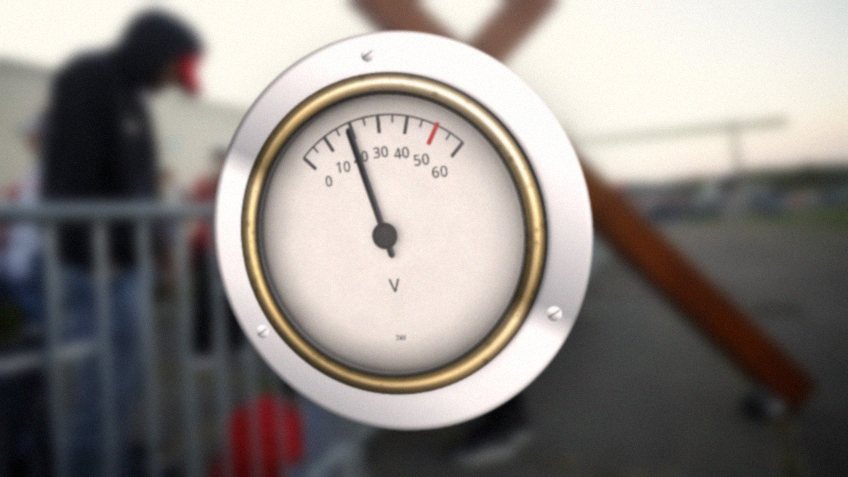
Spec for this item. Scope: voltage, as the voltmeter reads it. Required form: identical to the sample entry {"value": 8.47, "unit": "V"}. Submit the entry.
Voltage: {"value": 20, "unit": "V"}
